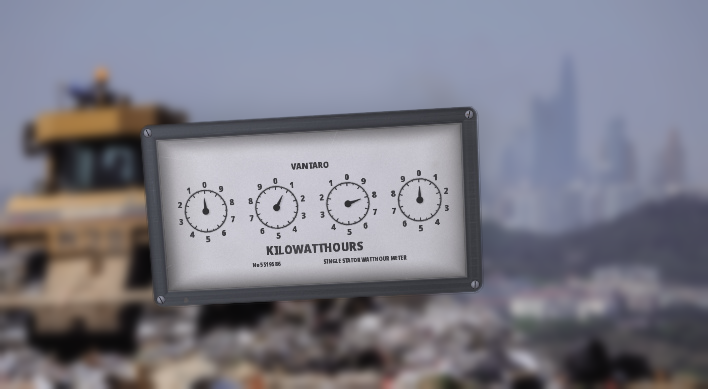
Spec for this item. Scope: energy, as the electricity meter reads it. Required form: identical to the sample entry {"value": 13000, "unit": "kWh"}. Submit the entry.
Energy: {"value": 80, "unit": "kWh"}
